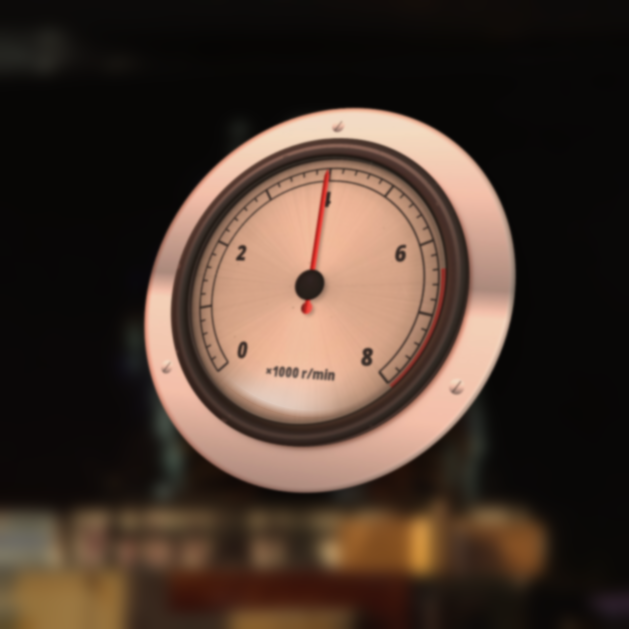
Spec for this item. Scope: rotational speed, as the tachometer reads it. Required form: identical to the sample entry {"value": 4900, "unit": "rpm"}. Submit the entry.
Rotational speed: {"value": 4000, "unit": "rpm"}
